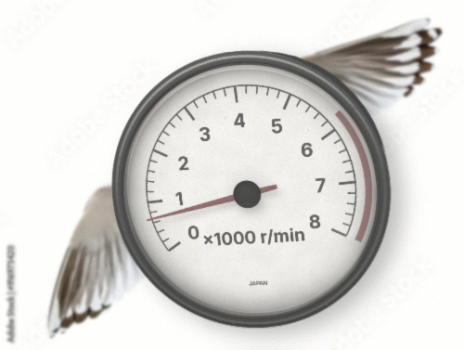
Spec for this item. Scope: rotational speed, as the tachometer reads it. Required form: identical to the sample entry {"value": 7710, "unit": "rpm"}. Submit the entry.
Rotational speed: {"value": 700, "unit": "rpm"}
